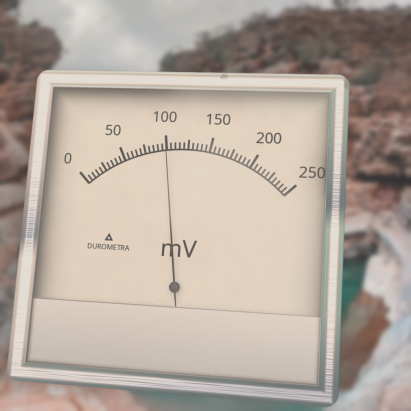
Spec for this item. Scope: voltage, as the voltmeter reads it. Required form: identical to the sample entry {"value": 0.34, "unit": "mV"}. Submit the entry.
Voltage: {"value": 100, "unit": "mV"}
